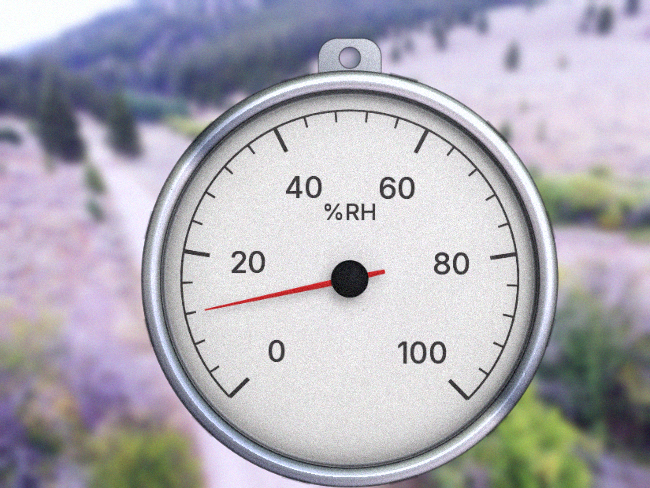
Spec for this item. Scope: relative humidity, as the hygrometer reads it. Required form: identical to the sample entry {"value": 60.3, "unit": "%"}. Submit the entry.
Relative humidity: {"value": 12, "unit": "%"}
